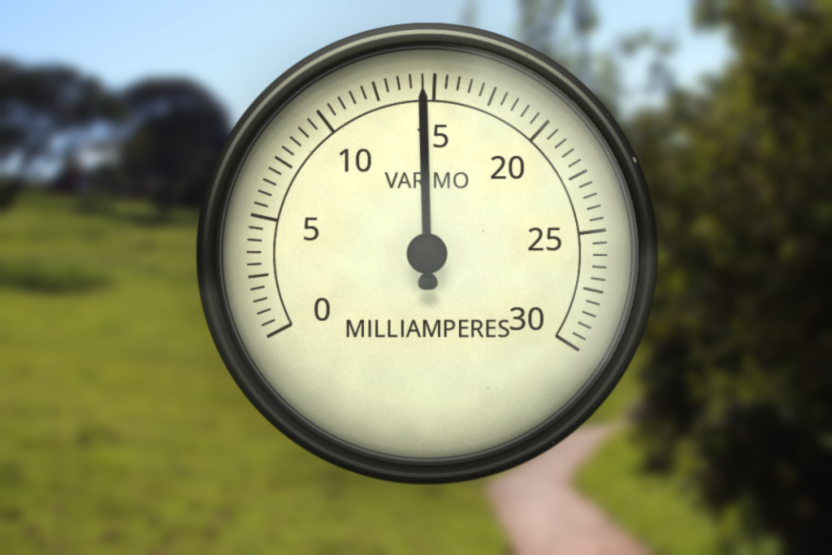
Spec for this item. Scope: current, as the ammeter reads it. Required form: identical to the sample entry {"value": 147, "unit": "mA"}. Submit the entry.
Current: {"value": 14.5, "unit": "mA"}
